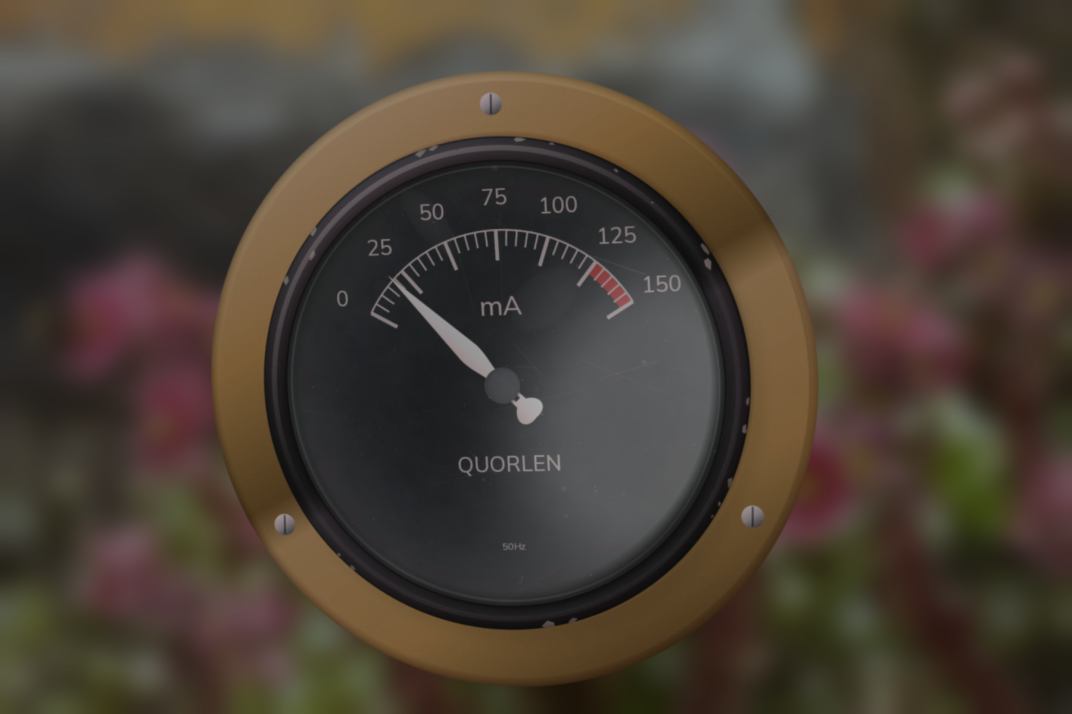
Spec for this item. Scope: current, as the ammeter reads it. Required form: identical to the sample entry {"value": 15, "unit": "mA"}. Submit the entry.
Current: {"value": 20, "unit": "mA"}
